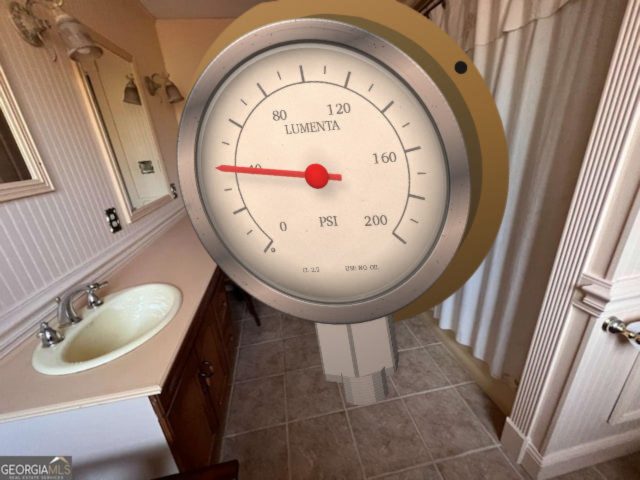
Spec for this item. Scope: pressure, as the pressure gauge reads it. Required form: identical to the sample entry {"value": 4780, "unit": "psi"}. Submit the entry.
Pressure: {"value": 40, "unit": "psi"}
